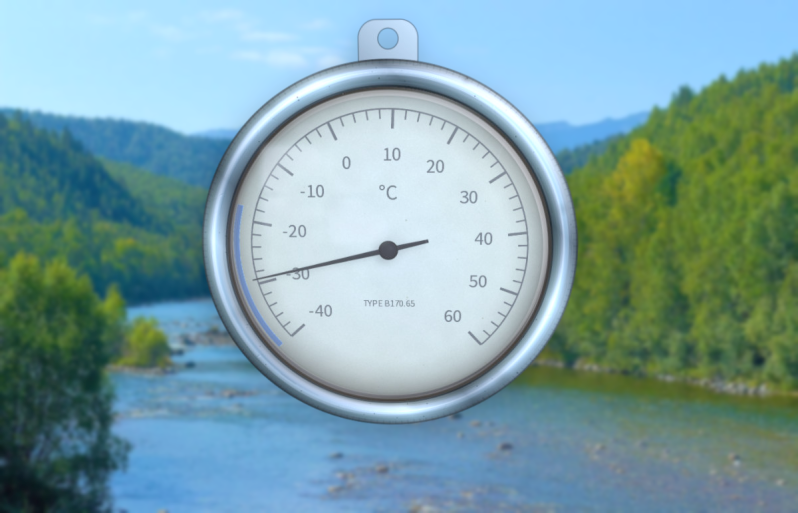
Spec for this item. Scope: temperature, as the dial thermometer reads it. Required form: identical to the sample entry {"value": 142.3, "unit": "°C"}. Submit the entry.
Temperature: {"value": -29, "unit": "°C"}
